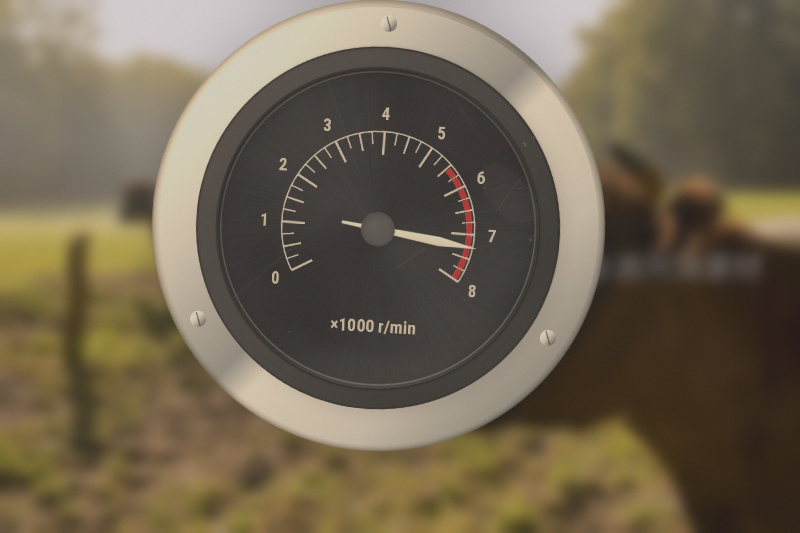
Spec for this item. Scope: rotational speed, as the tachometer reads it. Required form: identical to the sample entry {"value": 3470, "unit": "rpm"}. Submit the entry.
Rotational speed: {"value": 7250, "unit": "rpm"}
